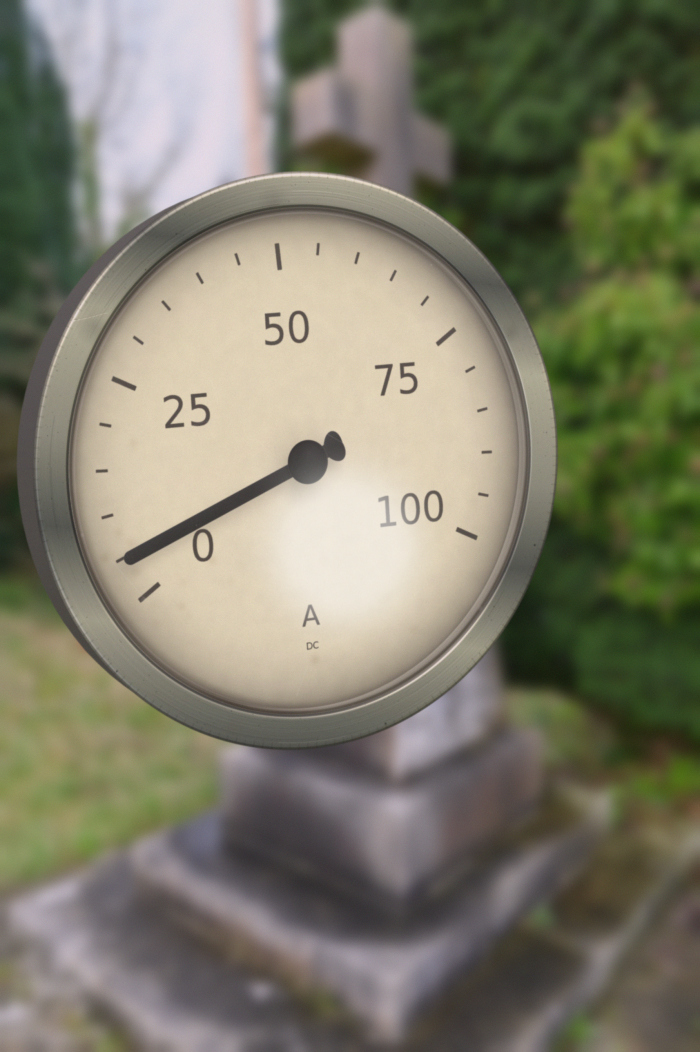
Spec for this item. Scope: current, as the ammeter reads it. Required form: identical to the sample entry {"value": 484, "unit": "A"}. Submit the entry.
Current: {"value": 5, "unit": "A"}
